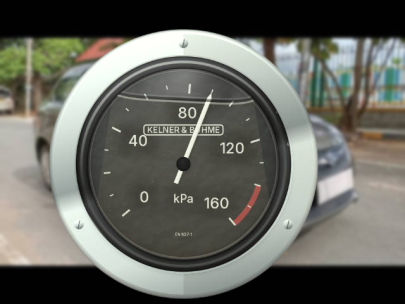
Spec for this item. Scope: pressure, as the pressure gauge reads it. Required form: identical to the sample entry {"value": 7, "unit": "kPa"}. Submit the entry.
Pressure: {"value": 90, "unit": "kPa"}
